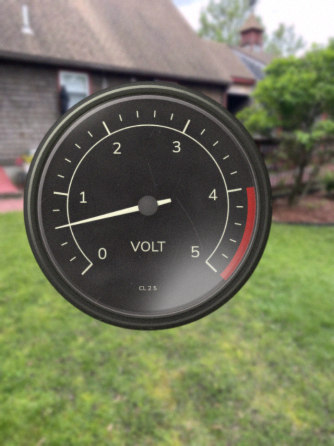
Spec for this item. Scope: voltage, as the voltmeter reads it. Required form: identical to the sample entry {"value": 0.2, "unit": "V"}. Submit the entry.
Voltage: {"value": 0.6, "unit": "V"}
